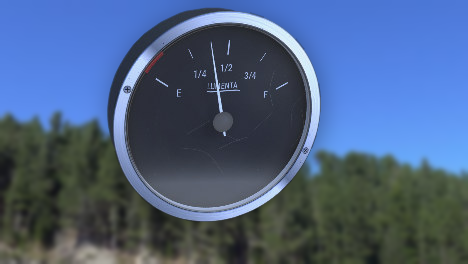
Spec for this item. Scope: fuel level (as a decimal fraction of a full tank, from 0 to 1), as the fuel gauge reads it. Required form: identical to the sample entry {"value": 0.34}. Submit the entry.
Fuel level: {"value": 0.375}
